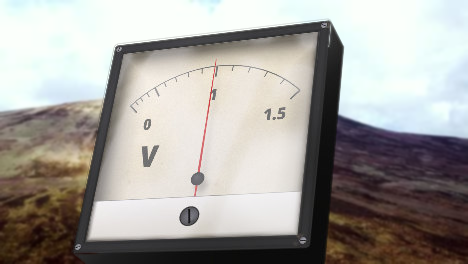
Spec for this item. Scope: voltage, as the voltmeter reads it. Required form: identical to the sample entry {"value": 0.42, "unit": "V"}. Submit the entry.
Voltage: {"value": 1, "unit": "V"}
